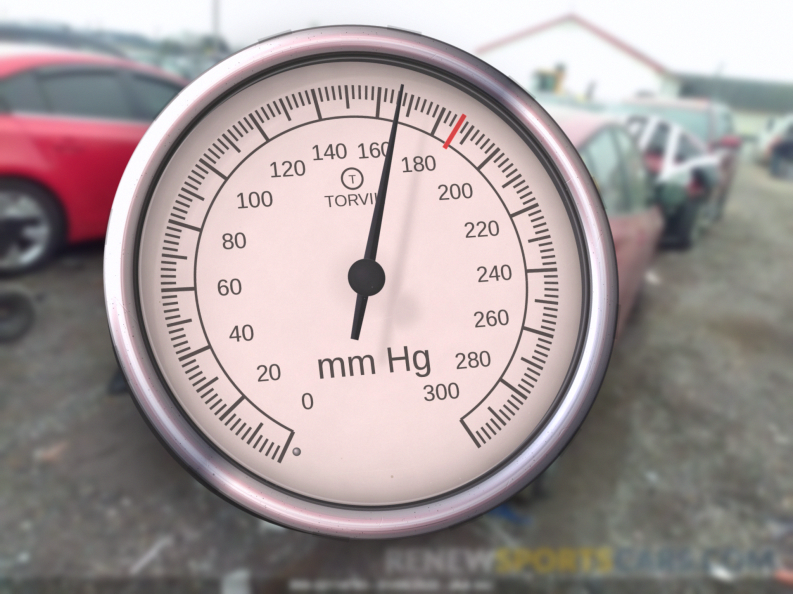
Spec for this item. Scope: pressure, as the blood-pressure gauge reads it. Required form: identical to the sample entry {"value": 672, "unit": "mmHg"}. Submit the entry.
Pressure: {"value": 166, "unit": "mmHg"}
